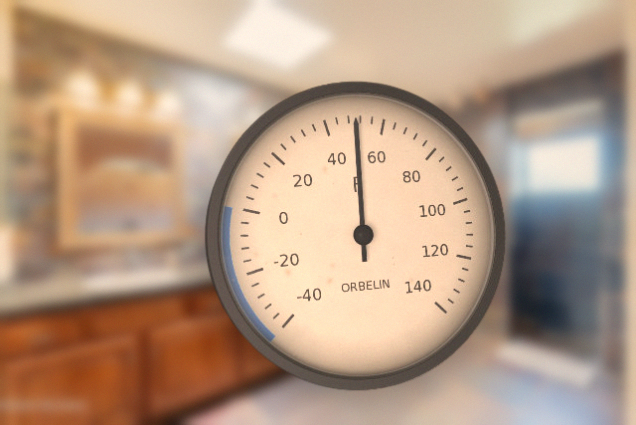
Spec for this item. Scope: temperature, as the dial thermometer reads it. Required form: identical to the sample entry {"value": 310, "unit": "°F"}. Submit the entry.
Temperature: {"value": 50, "unit": "°F"}
